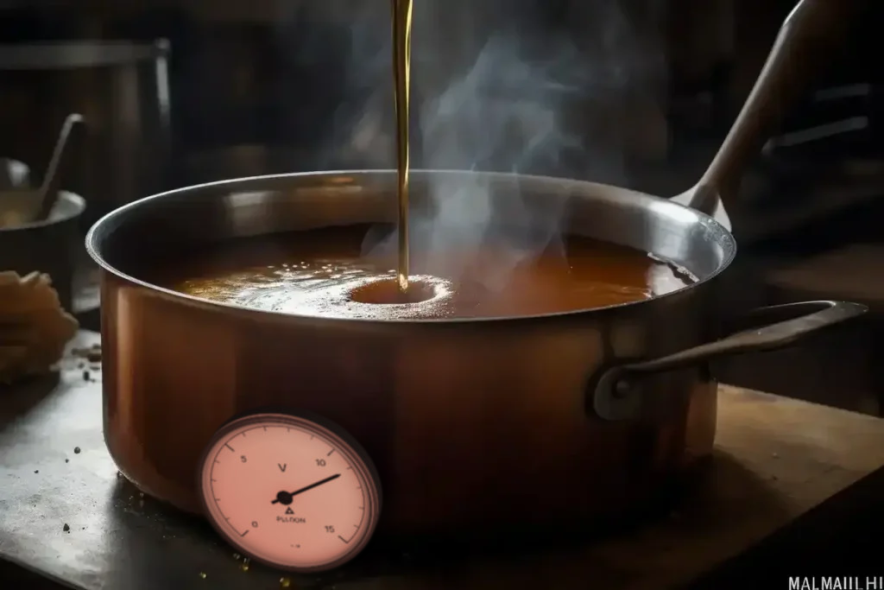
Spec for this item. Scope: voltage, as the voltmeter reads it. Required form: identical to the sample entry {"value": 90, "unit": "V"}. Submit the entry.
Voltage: {"value": 11, "unit": "V"}
